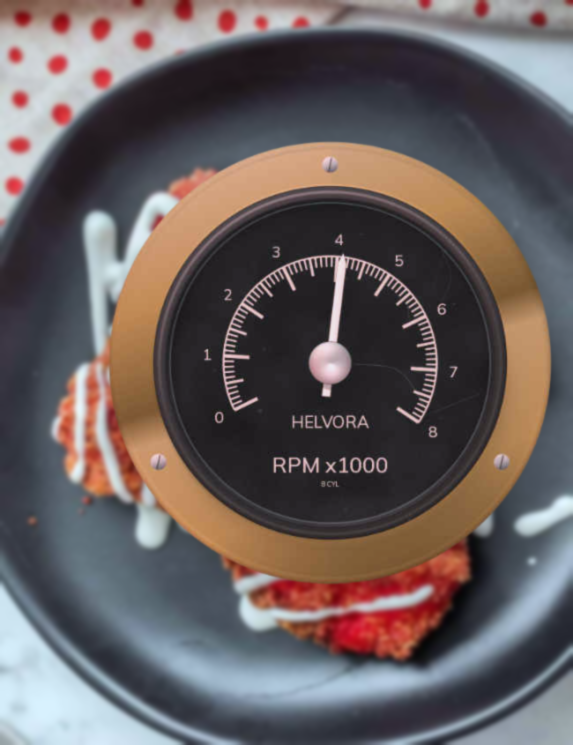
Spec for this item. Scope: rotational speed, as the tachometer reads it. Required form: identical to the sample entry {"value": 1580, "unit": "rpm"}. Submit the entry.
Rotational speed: {"value": 4100, "unit": "rpm"}
